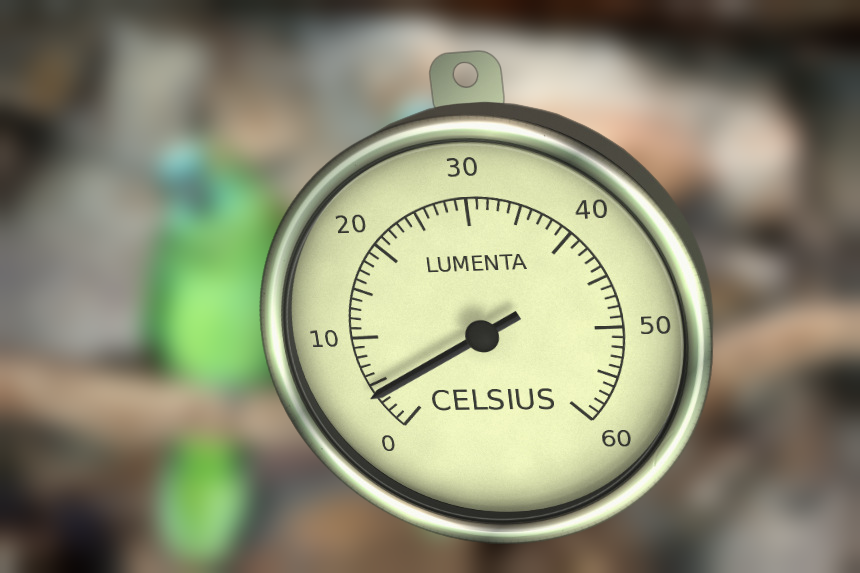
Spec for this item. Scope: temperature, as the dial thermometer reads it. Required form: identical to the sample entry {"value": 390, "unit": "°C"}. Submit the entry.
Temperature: {"value": 4, "unit": "°C"}
